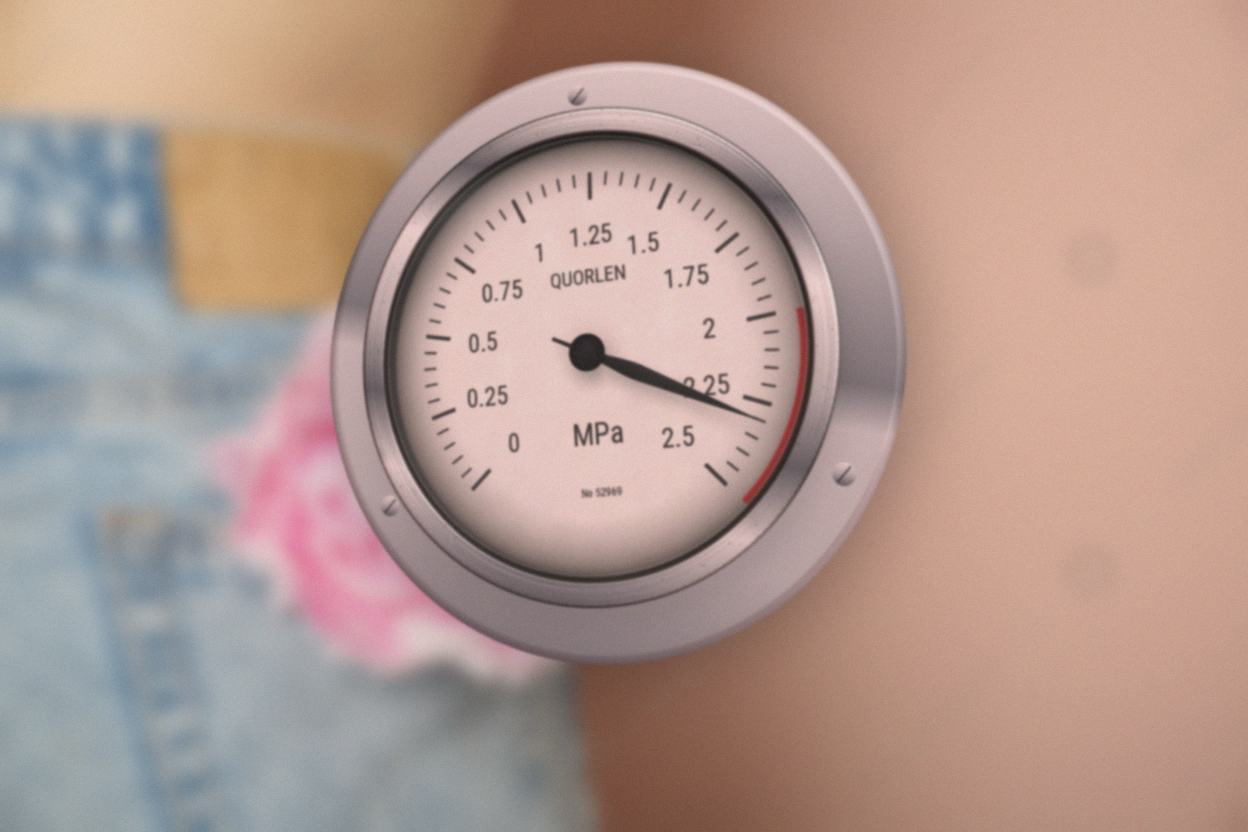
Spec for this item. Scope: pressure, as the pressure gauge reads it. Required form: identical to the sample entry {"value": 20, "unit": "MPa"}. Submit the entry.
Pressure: {"value": 2.3, "unit": "MPa"}
